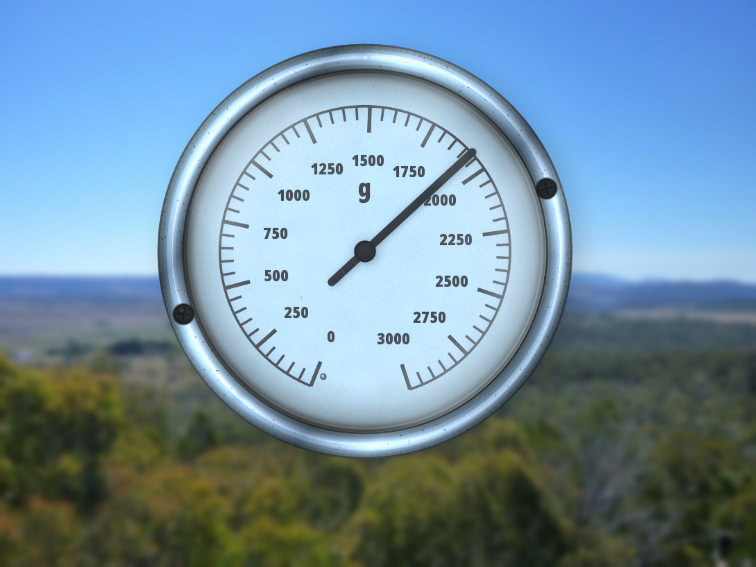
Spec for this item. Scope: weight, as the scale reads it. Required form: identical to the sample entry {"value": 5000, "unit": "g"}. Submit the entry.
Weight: {"value": 1925, "unit": "g"}
